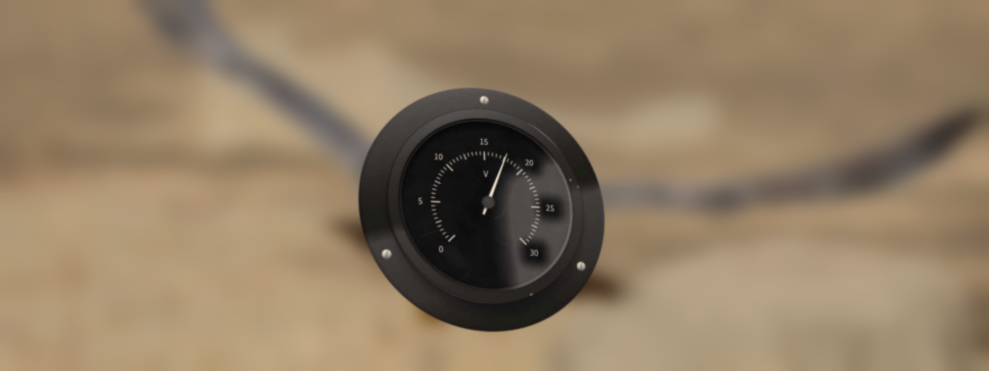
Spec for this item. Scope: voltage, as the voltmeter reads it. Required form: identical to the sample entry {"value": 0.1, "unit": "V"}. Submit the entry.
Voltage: {"value": 17.5, "unit": "V"}
